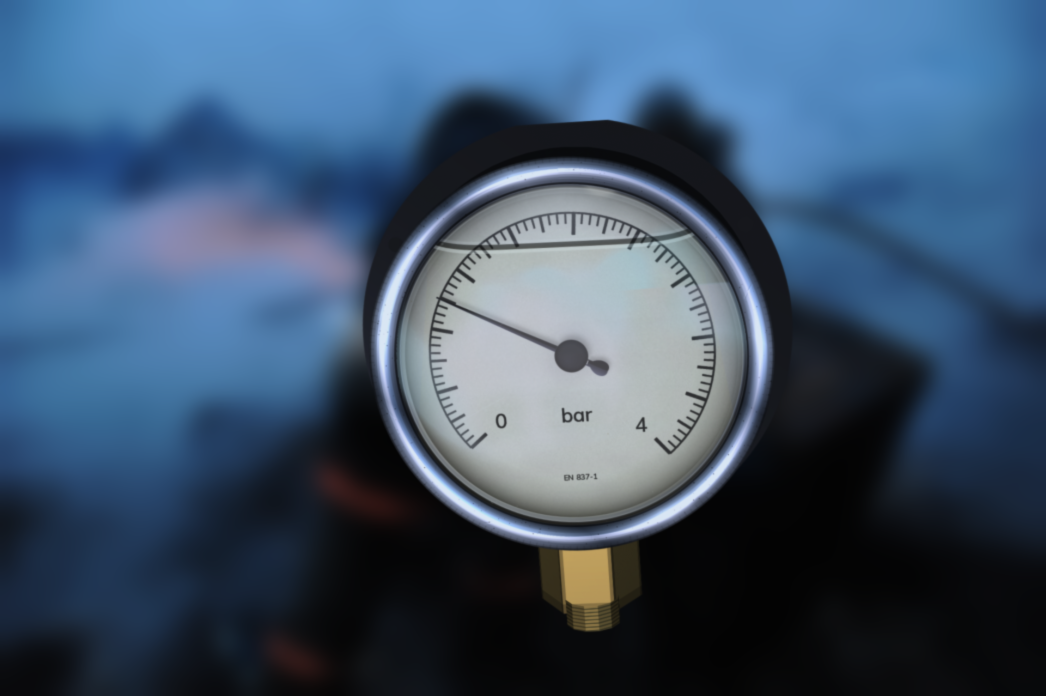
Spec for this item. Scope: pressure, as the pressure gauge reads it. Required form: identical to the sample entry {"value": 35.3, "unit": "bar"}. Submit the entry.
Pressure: {"value": 1, "unit": "bar"}
